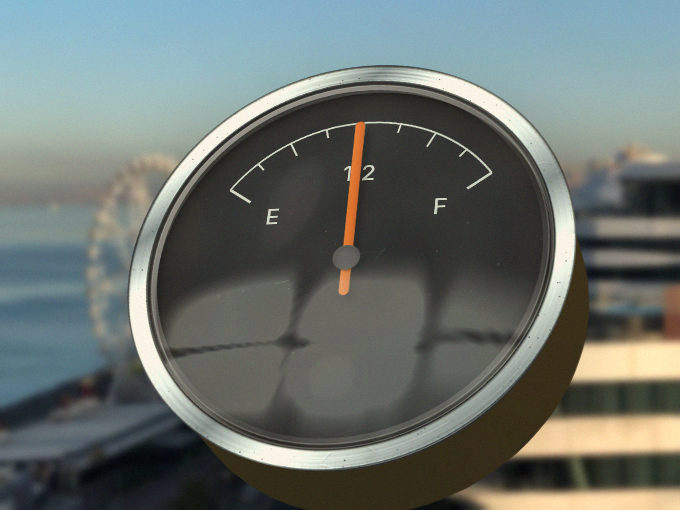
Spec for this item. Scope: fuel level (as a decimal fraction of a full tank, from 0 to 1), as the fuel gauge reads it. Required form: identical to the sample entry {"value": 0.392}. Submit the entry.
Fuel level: {"value": 0.5}
